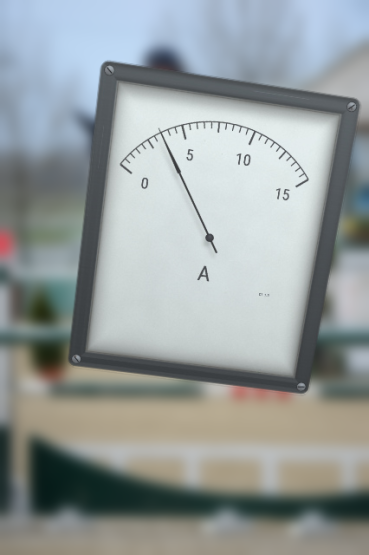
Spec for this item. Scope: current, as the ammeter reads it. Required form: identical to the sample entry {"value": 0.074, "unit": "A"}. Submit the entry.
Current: {"value": 3.5, "unit": "A"}
